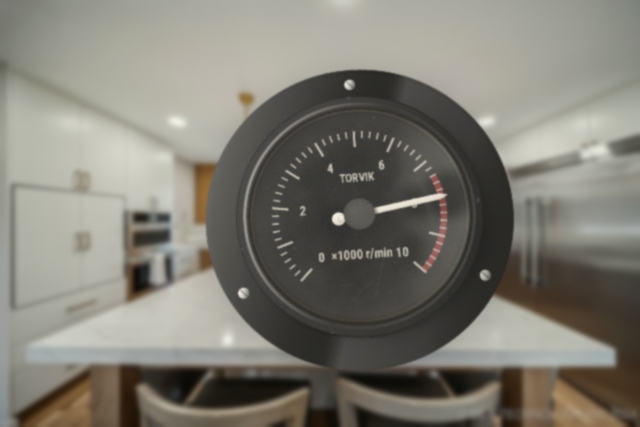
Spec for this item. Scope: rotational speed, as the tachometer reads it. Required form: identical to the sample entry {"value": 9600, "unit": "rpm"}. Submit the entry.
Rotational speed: {"value": 8000, "unit": "rpm"}
